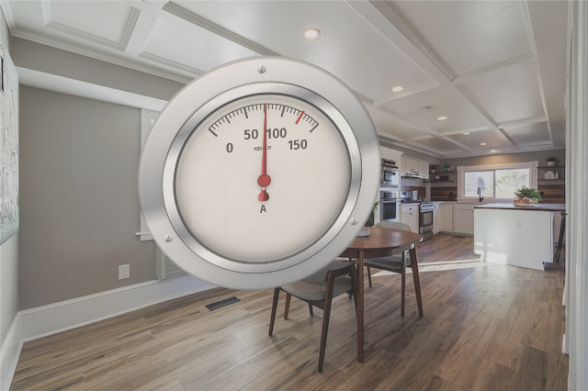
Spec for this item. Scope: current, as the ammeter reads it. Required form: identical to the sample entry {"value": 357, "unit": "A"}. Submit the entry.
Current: {"value": 75, "unit": "A"}
